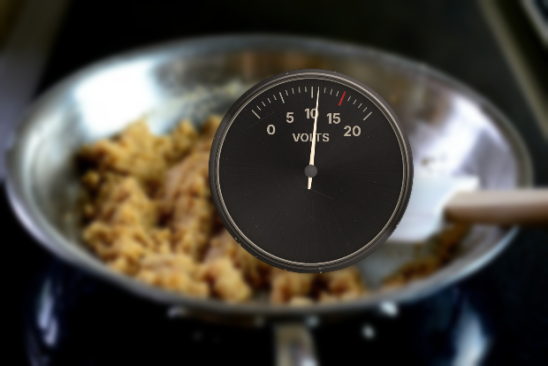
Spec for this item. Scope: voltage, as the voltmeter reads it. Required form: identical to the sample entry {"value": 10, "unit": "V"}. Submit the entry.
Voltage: {"value": 11, "unit": "V"}
